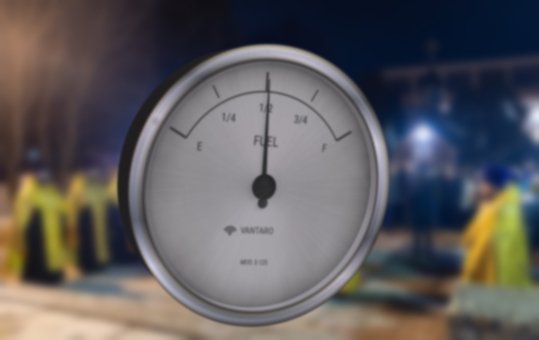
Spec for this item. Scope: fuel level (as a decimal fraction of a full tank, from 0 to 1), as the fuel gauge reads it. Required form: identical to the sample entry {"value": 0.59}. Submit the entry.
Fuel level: {"value": 0.5}
